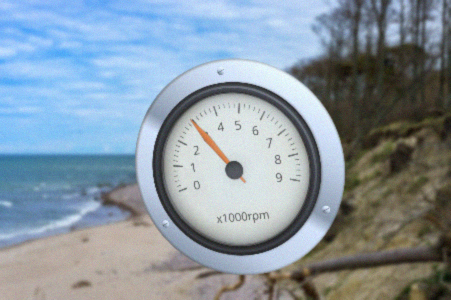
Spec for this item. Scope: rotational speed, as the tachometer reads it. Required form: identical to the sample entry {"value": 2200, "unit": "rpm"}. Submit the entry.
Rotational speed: {"value": 3000, "unit": "rpm"}
